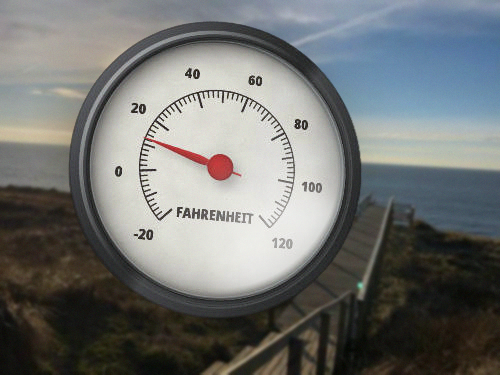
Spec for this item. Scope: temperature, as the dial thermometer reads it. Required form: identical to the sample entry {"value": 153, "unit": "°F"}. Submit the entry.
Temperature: {"value": 12, "unit": "°F"}
